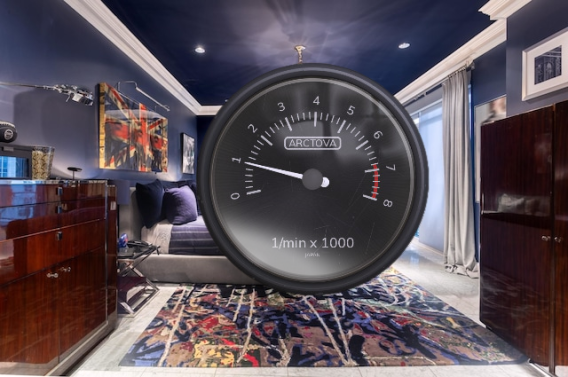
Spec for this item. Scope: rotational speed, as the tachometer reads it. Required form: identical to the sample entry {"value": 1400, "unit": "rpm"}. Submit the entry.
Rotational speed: {"value": 1000, "unit": "rpm"}
